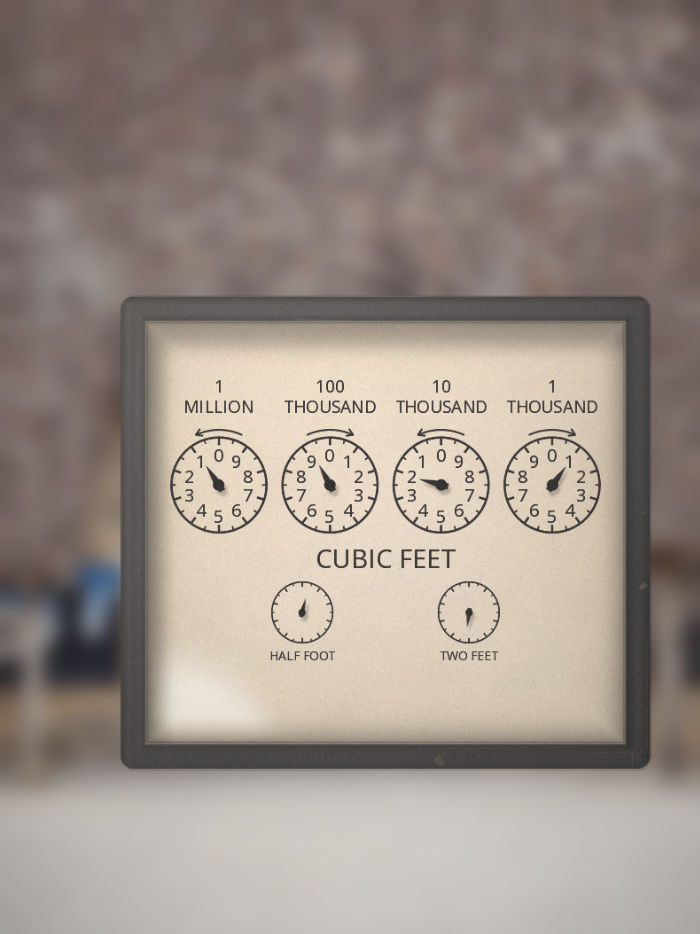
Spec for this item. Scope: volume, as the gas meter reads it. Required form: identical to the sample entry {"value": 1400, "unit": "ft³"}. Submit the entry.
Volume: {"value": 92100, "unit": "ft³"}
